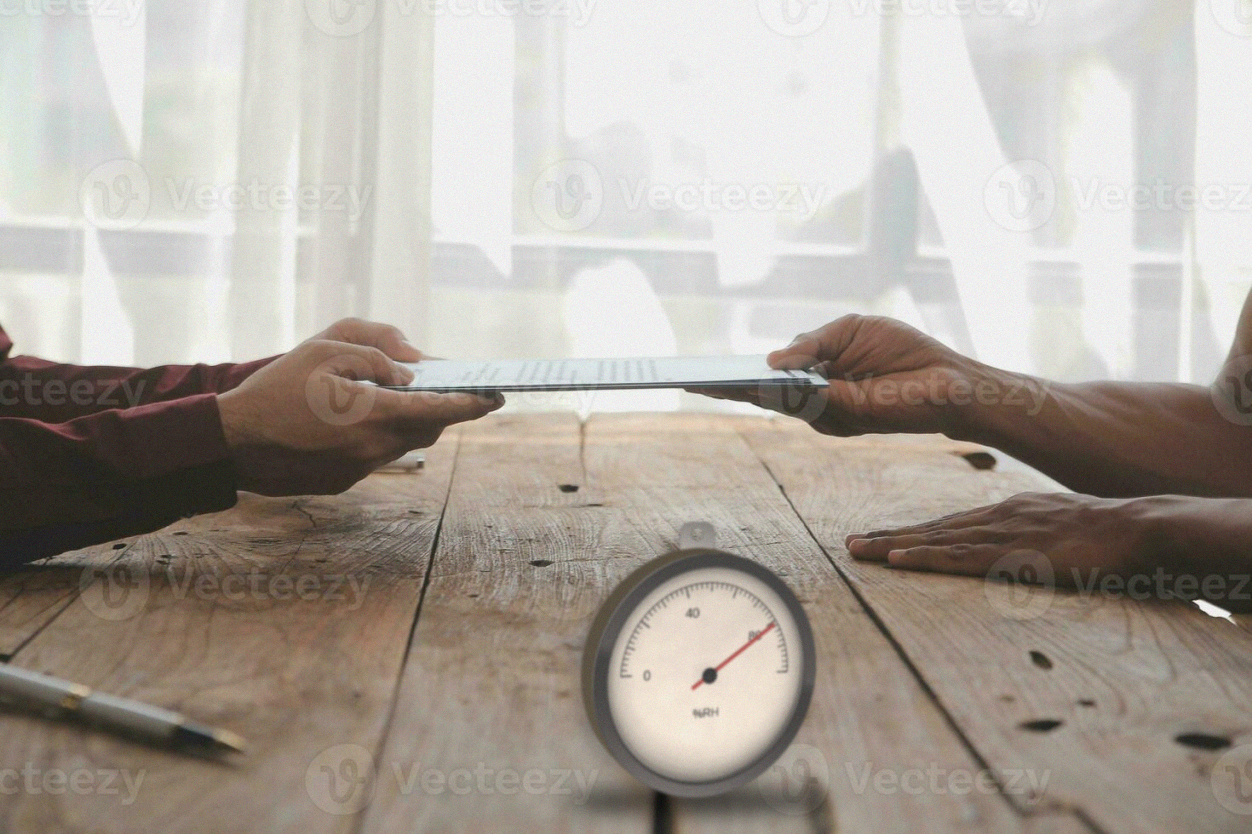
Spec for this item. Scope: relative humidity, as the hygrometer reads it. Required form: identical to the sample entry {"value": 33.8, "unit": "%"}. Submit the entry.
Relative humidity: {"value": 80, "unit": "%"}
